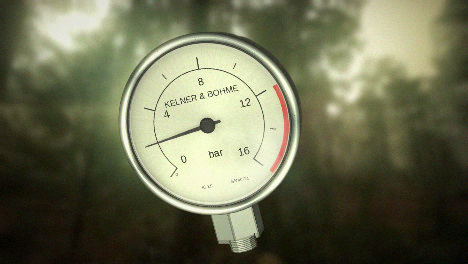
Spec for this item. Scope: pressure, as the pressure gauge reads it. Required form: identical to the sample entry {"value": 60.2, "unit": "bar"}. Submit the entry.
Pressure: {"value": 2, "unit": "bar"}
